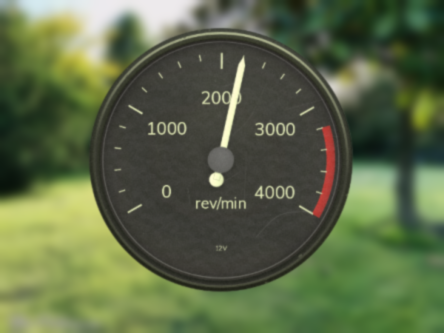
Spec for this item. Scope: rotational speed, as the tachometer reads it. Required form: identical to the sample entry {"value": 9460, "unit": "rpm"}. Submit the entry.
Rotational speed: {"value": 2200, "unit": "rpm"}
